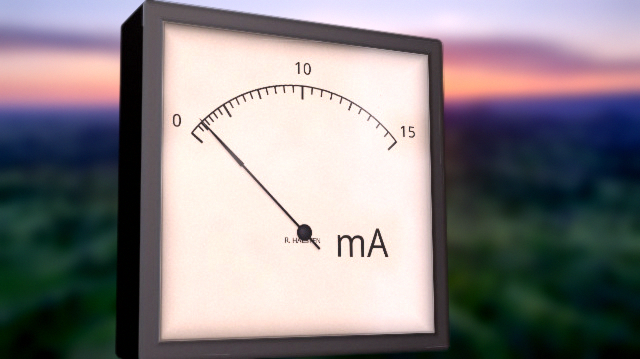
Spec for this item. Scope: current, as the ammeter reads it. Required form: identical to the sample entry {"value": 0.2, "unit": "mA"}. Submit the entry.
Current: {"value": 2.5, "unit": "mA"}
